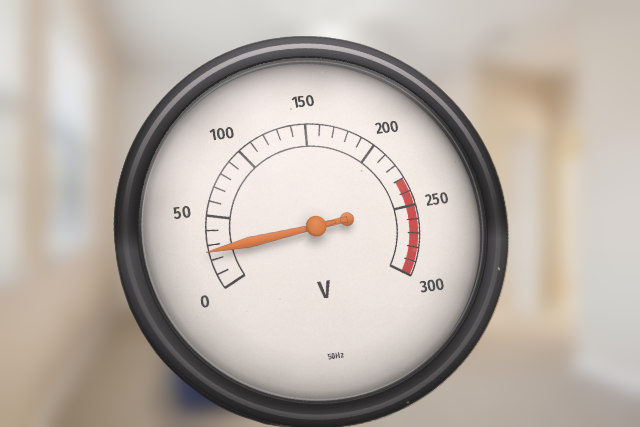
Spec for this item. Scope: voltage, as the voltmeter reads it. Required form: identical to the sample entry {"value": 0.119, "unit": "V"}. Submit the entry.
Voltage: {"value": 25, "unit": "V"}
